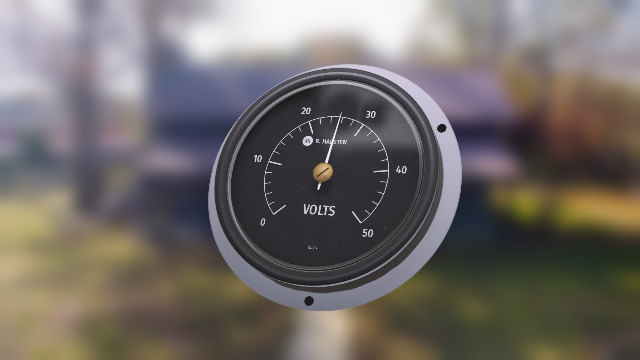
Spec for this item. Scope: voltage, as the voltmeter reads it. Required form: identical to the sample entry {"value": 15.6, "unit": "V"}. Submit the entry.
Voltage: {"value": 26, "unit": "V"}
